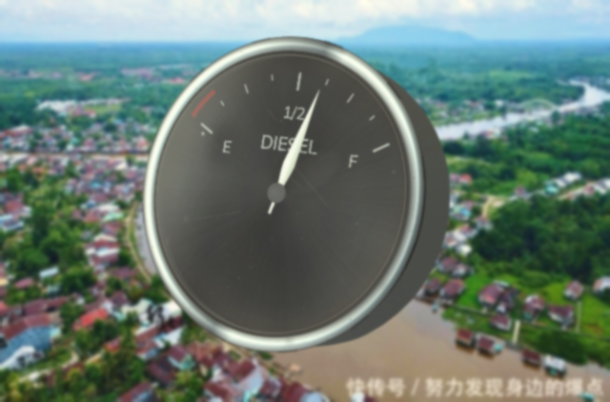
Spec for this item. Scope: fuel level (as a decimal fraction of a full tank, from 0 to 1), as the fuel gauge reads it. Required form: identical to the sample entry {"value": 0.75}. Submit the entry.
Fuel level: {"value": 0.625}
